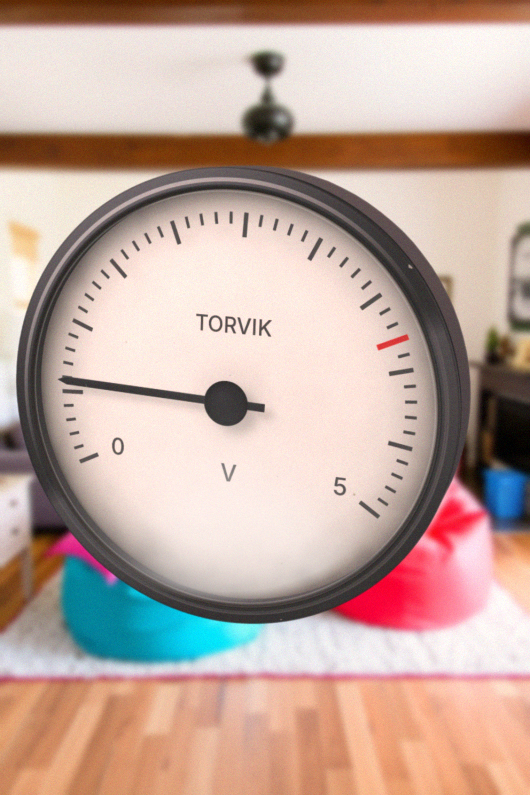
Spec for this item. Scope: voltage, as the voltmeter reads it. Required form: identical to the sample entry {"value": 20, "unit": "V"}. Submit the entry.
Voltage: {"value": 0.6, "unit": "V"}
